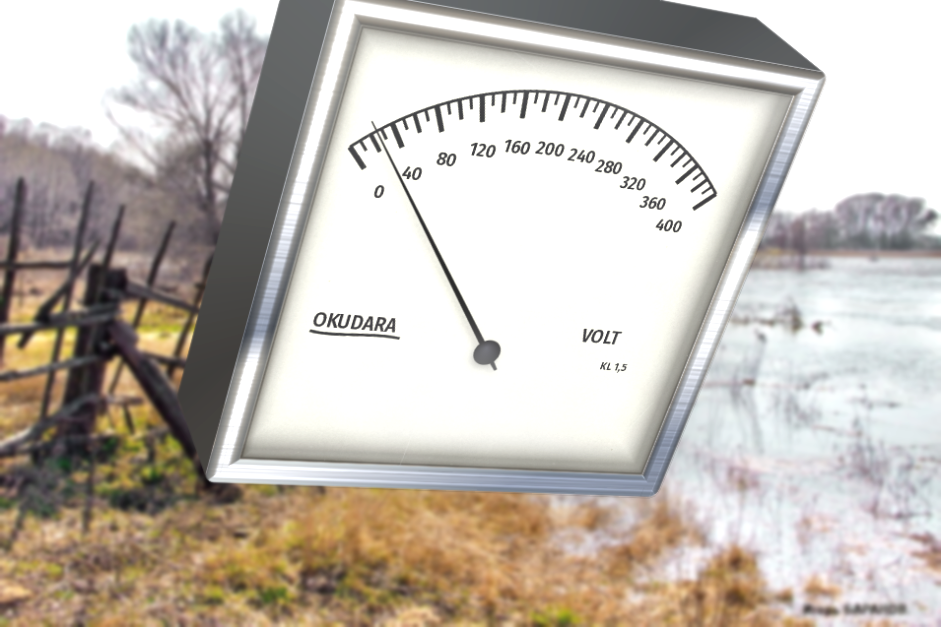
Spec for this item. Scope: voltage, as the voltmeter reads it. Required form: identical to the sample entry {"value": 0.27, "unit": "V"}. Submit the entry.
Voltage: {"value": 25, "unit": "V"}
